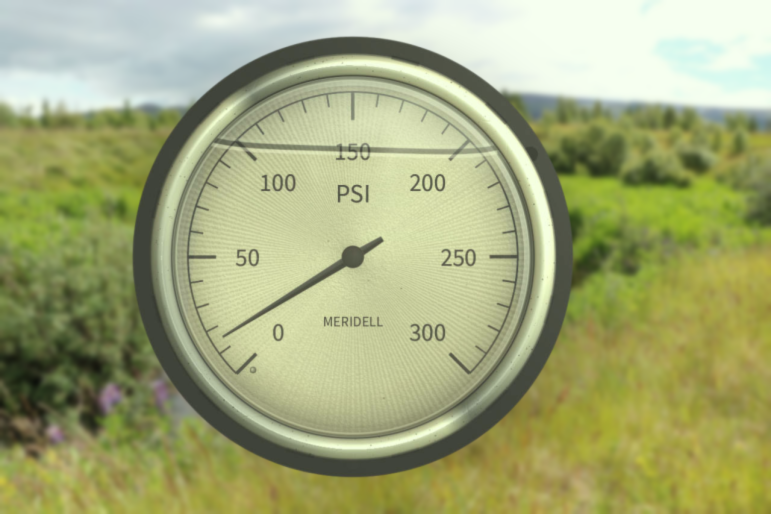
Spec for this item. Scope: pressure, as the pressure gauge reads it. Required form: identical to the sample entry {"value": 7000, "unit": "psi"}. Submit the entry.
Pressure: {"value": 15, "unit": "psi"}
